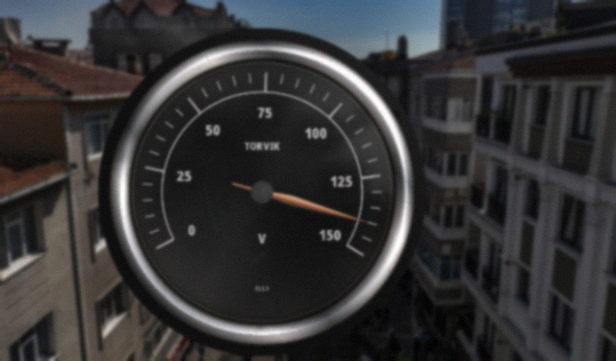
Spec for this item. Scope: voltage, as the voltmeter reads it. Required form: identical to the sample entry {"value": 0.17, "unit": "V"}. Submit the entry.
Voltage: {"value": 140, "unit": "V"}
